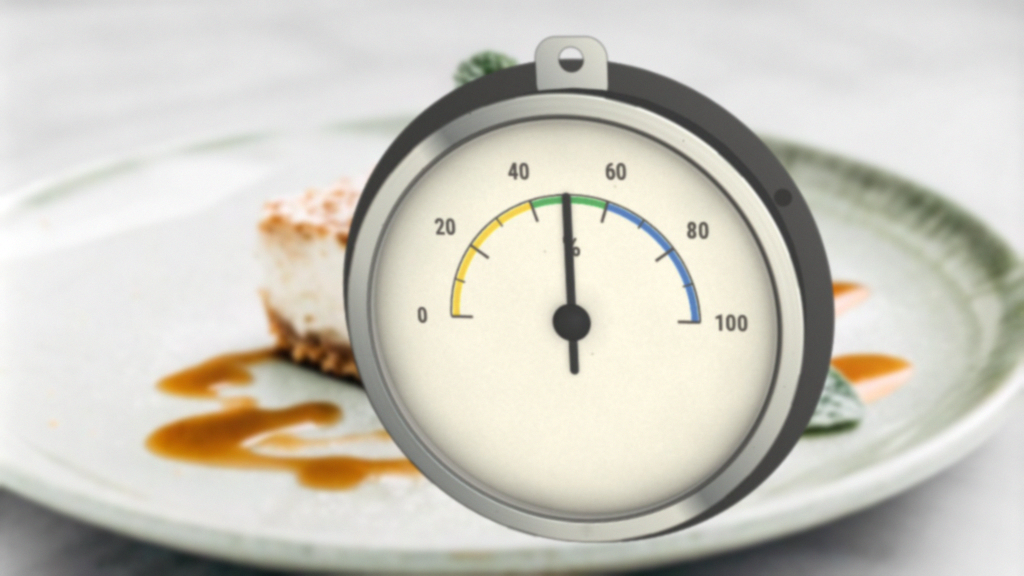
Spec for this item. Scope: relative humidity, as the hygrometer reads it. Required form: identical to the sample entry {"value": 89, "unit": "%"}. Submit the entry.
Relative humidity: {"value": 50, "unit": "%"}
